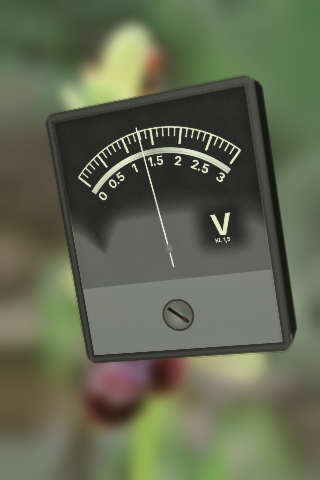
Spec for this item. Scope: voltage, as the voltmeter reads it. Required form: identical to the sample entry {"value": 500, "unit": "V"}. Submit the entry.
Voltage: {"value": 1.3, "unit": "V"}
